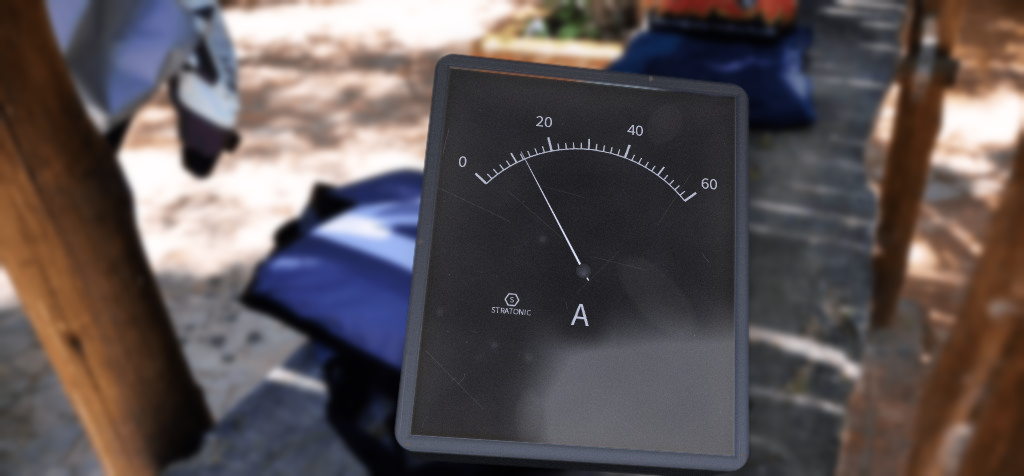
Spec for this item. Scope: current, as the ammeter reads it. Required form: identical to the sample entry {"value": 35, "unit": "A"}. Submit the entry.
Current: {"value": 12, "unit": "A"}
